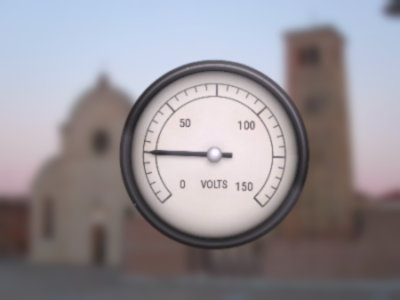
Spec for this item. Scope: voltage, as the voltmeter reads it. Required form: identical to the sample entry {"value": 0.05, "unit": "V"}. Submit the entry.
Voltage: {"value": 25, "unit": "V"}
